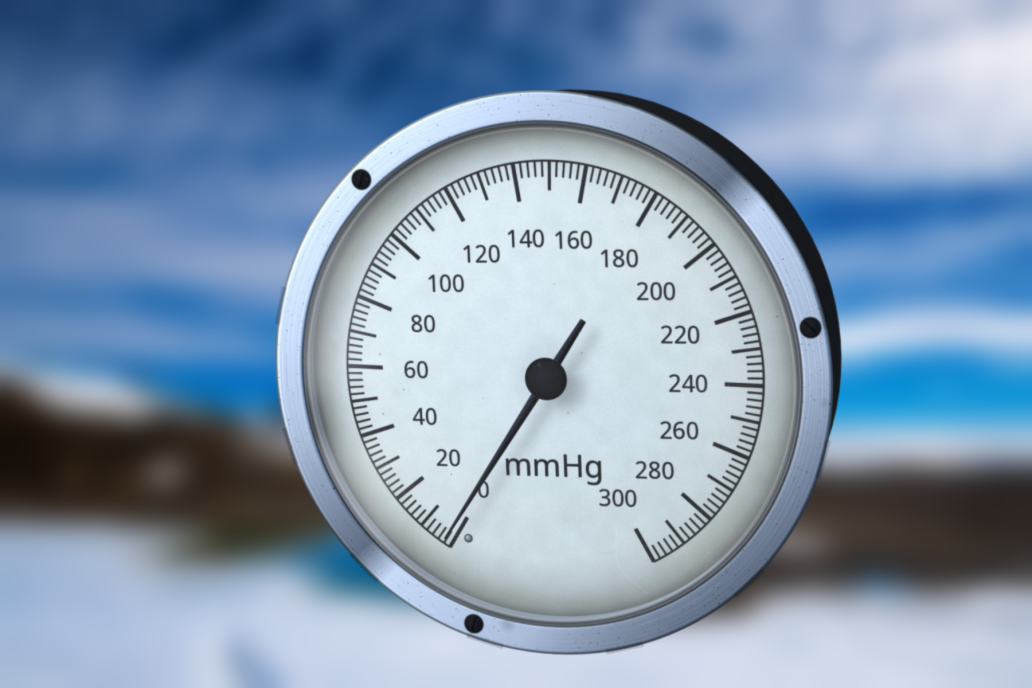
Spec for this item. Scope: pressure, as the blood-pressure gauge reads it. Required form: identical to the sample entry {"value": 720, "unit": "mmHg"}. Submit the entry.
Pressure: {"value": 2, "unit": "mmHg"}
